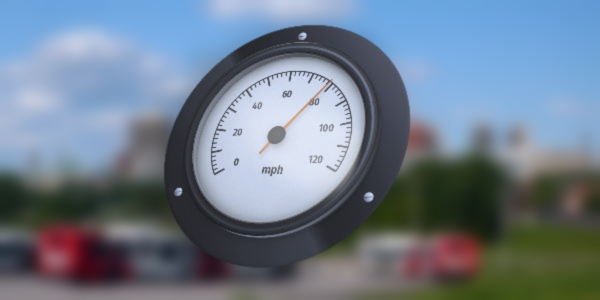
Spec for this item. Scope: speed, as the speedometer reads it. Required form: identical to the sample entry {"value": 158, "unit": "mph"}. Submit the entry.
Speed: {"value": 80, "unit": "mph"}
